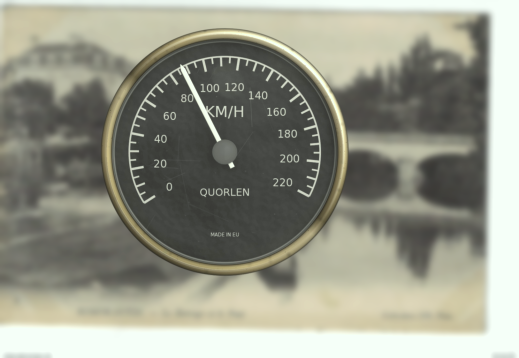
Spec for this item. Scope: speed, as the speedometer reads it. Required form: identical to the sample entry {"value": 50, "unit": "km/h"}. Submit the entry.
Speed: {"value": 87.5, "unit": "km/h"}
